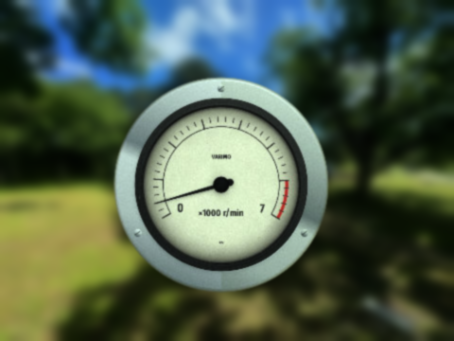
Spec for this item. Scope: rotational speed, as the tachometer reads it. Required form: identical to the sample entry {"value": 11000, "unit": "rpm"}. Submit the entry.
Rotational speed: {"value": 400, "unit": "rpm"}
